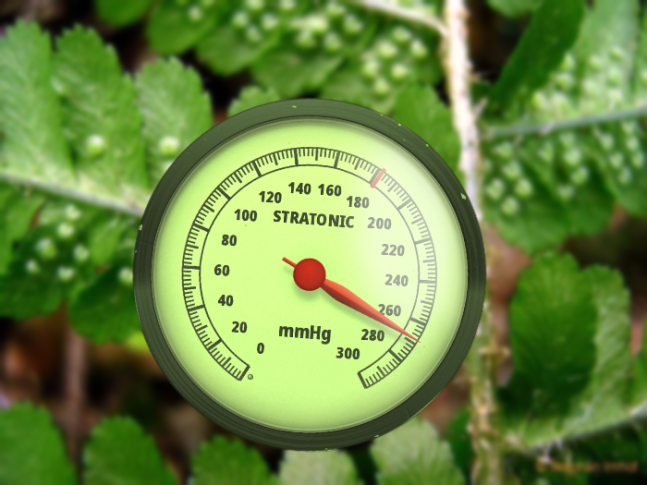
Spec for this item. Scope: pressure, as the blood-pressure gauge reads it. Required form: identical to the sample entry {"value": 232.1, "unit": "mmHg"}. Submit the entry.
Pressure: {"value": 268, "unit": "mmHg"}
